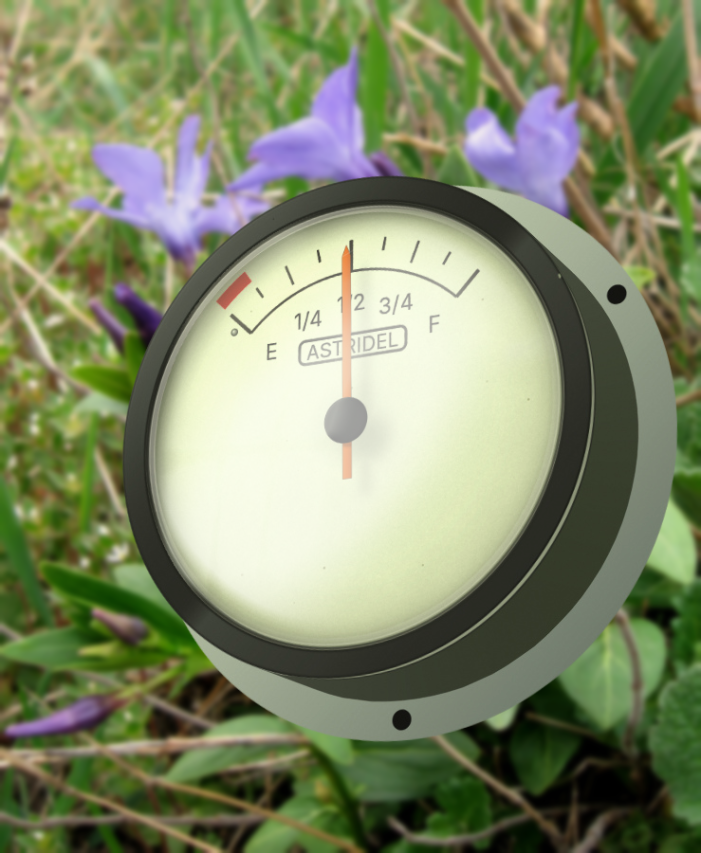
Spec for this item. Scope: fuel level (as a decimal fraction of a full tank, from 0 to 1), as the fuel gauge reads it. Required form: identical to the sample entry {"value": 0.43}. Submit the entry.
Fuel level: {"value": 0.5}
